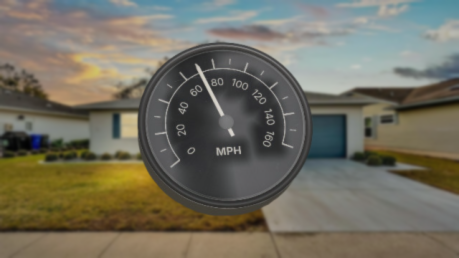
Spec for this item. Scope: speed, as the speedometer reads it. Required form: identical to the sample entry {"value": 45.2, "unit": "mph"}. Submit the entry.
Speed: {"value": 70, "unit": "mph"}
